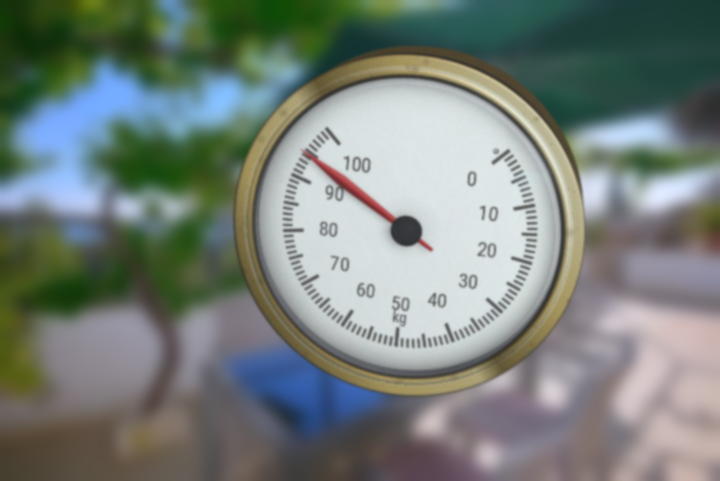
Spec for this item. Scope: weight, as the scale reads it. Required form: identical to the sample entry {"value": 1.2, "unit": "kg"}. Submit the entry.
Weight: {"value": 95, "unit": "kg"}
